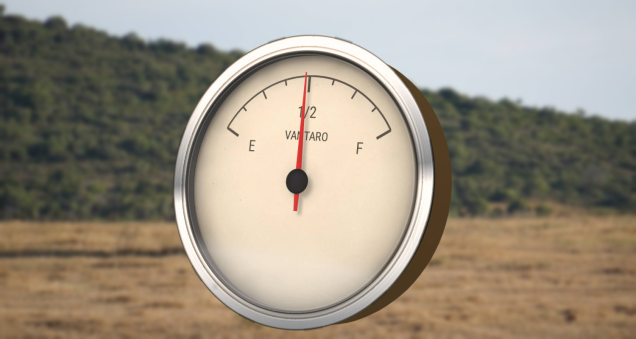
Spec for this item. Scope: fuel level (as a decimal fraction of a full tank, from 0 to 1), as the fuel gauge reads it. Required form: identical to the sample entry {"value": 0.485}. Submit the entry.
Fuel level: {"value": 0.5}
